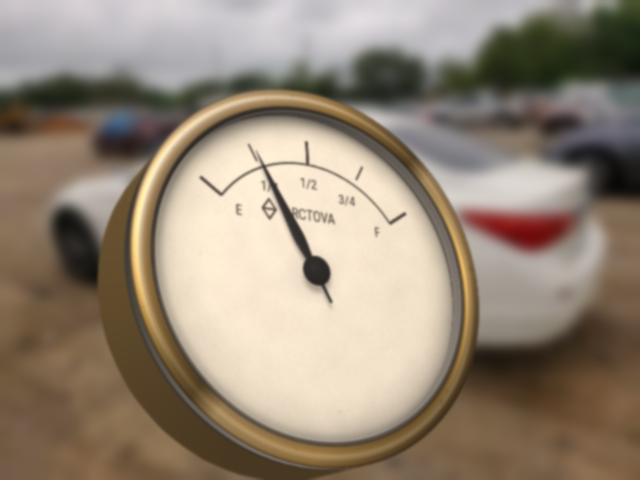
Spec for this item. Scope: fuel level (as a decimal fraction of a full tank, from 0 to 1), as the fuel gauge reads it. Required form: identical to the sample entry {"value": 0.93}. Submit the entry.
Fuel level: {"value": 0.25}
